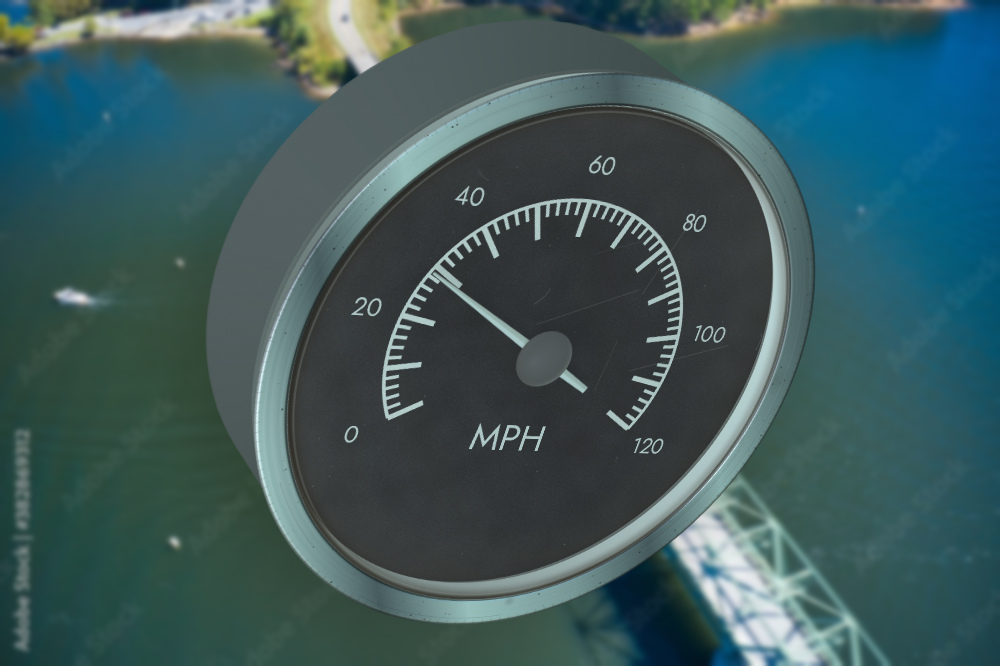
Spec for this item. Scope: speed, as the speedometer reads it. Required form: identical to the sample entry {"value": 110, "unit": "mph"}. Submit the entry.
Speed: {"value": 29, "unit": "mph"}
